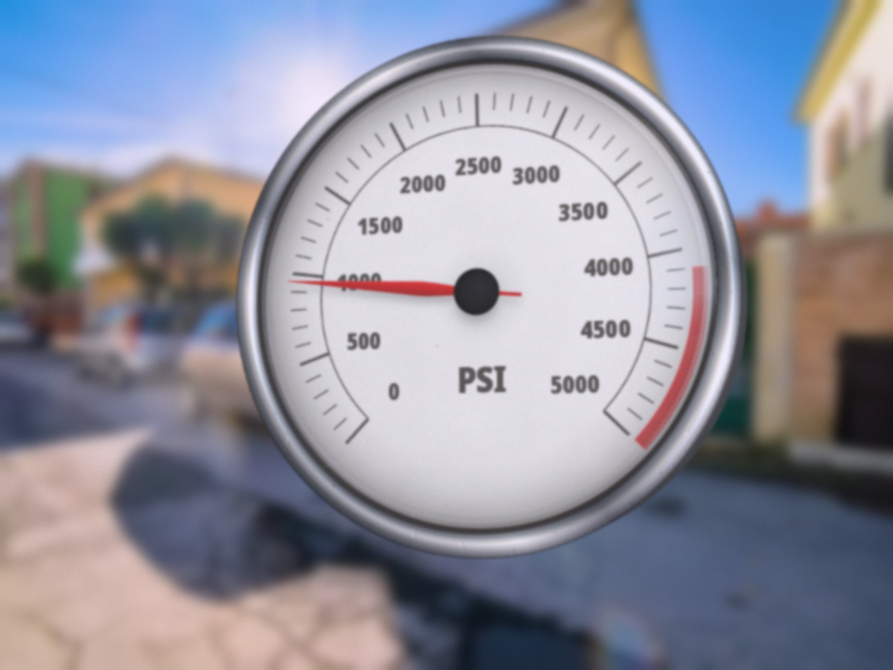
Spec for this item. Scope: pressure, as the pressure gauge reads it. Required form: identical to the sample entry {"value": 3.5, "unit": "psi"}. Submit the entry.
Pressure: {"value": 950, "unit": "psi"}
